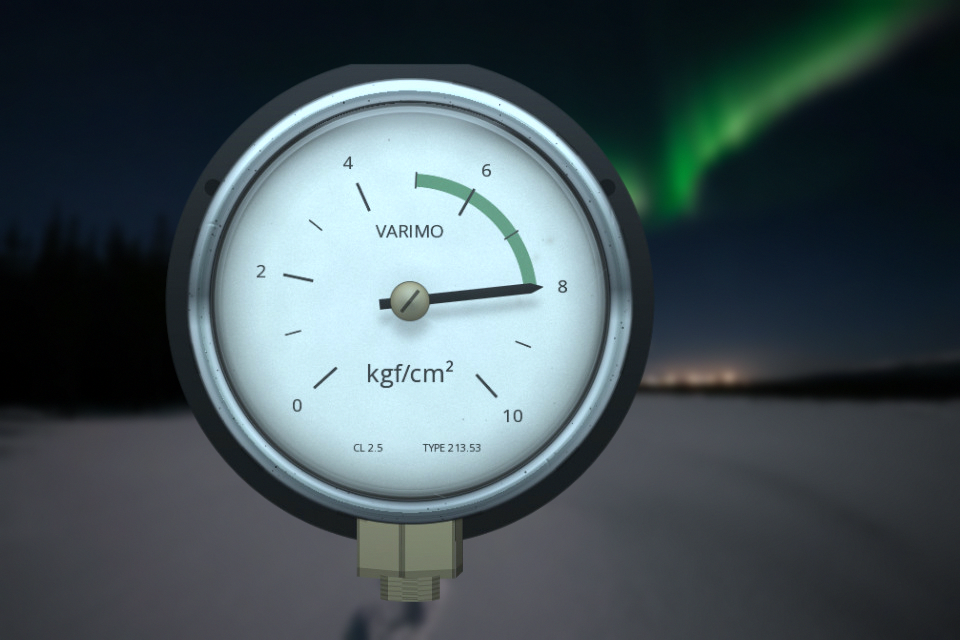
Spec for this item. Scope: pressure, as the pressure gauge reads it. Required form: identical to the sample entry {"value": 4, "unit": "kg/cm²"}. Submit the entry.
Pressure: {"value": 8, "unit": "kg/cm²"}
